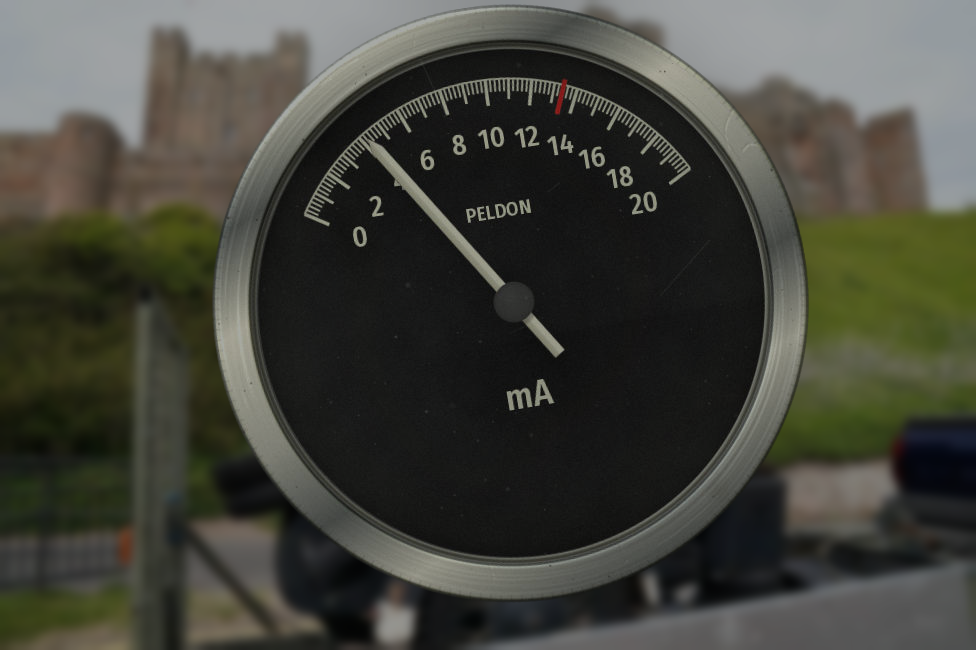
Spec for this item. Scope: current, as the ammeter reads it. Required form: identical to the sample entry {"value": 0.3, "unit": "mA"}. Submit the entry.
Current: {"value": 4.2, "unit": "mA"}
